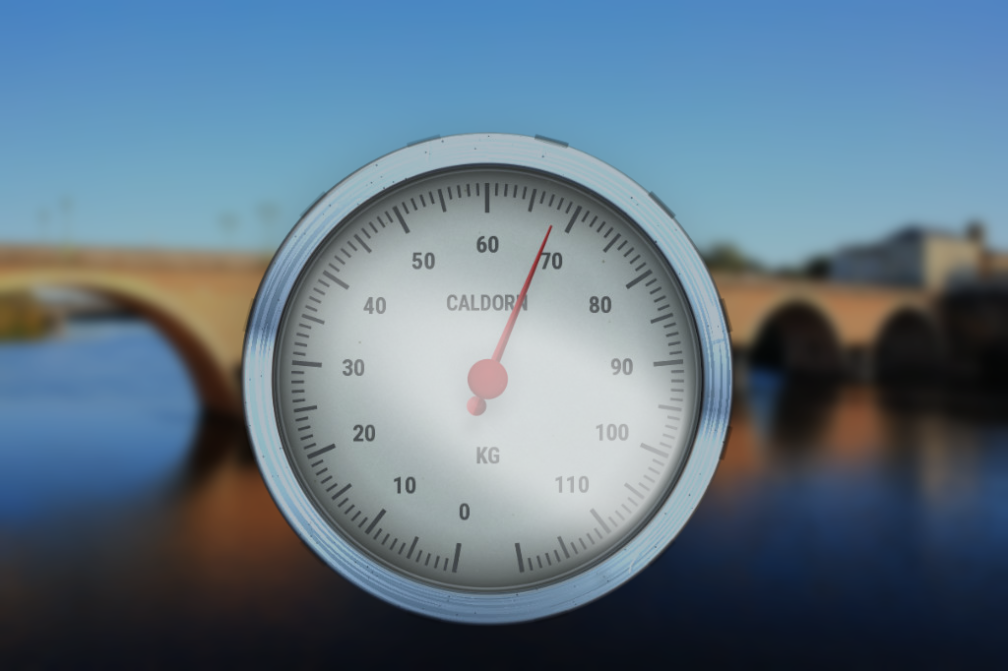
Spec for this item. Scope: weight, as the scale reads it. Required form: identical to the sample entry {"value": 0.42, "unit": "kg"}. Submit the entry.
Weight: {"value": 68, "unit": "kg"}
